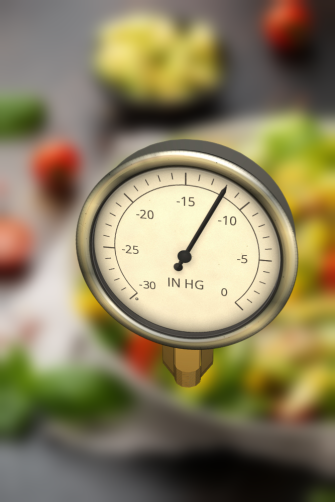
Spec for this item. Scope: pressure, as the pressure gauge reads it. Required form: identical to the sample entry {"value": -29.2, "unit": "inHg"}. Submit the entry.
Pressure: {"value": -12, "unit": "inHg"}
